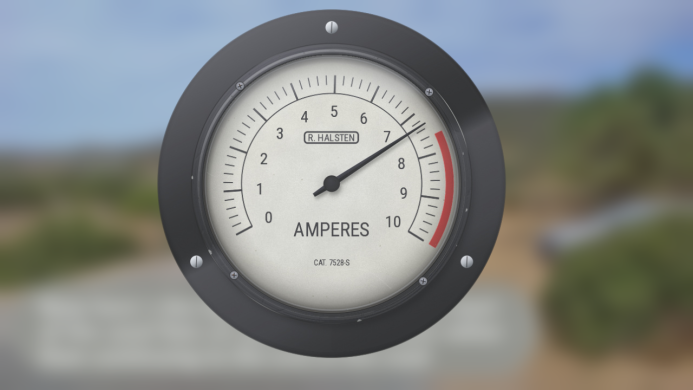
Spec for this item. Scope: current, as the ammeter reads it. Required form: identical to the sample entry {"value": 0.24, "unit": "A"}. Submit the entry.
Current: {"value": 7.3, "unit": "A"}
